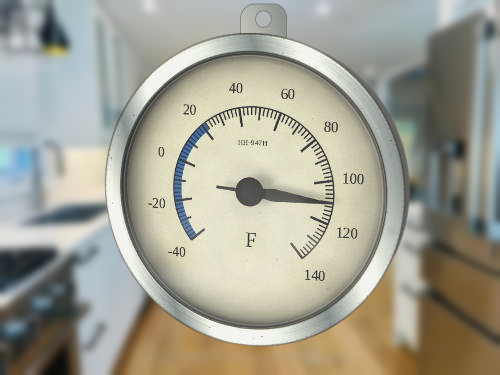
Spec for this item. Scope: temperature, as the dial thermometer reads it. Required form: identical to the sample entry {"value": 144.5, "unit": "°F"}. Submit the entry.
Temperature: {"value": 110, "unit": "°F"}
